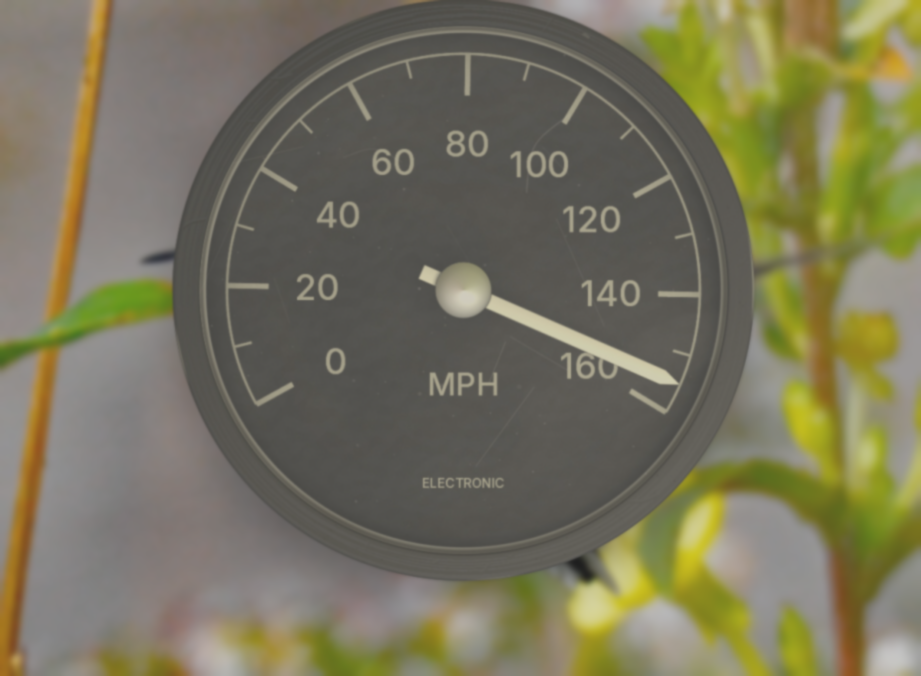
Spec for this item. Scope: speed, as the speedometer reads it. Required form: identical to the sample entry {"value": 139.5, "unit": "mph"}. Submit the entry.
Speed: {"value": 155, "unit": "mph"}
